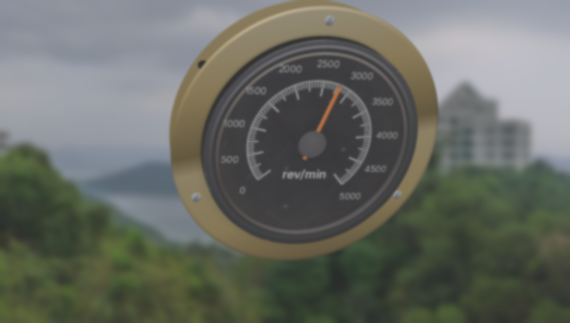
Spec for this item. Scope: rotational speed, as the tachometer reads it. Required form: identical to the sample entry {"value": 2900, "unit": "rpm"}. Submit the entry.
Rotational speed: {"value": 2750, "unit": "rpm"}
